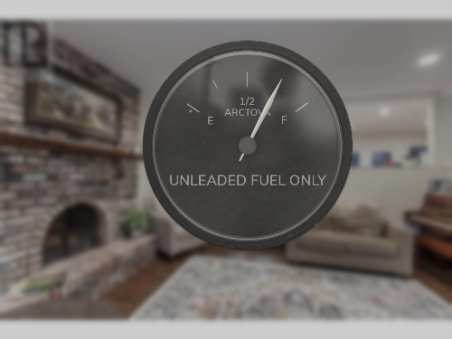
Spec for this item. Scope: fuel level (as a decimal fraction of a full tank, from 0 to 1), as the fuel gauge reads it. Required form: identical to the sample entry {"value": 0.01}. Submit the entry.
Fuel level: {"value": 0.75}
